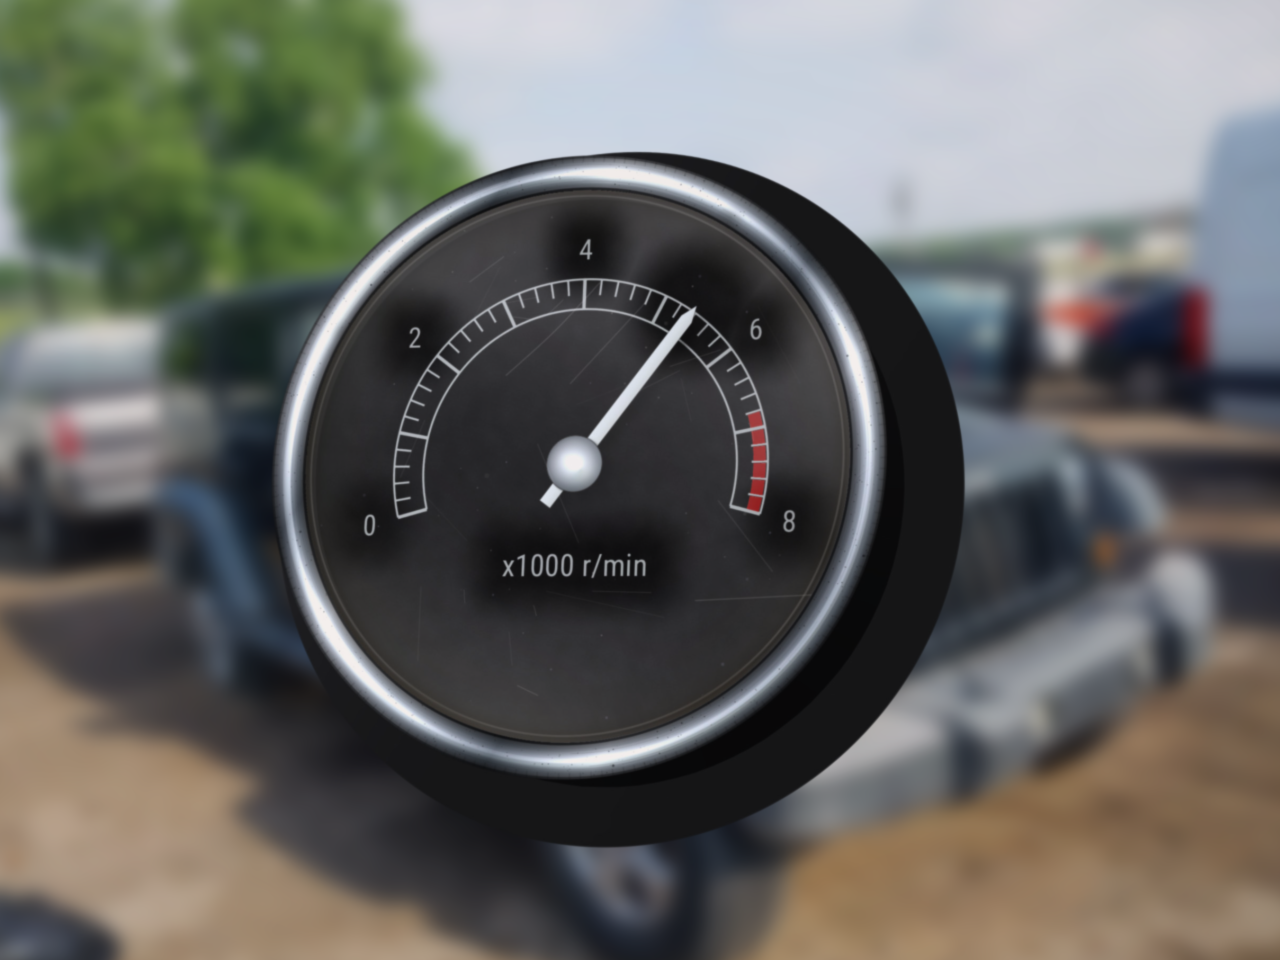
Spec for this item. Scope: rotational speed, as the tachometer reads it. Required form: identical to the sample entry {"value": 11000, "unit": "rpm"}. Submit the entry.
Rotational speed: {"value": 5400, "unit": "rpm"}
